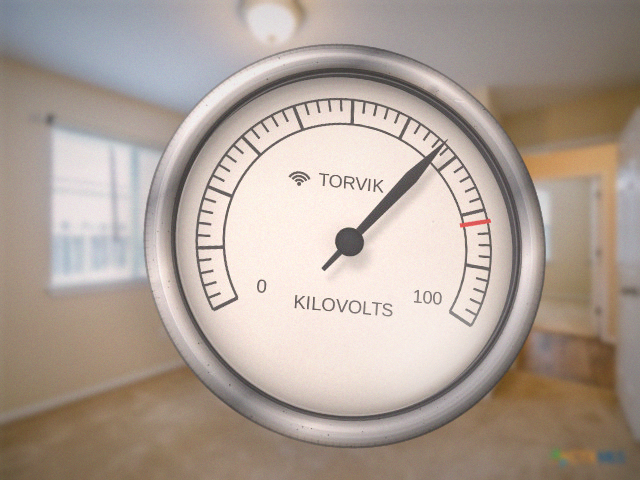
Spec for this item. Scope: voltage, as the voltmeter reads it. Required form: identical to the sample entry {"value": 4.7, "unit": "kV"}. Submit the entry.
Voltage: {"value": 67, "unit": "kV"}
